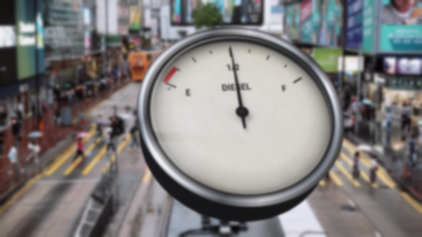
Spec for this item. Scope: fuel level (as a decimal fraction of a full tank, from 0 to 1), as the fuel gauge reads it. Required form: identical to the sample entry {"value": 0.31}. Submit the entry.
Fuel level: {"value": 0.5}
